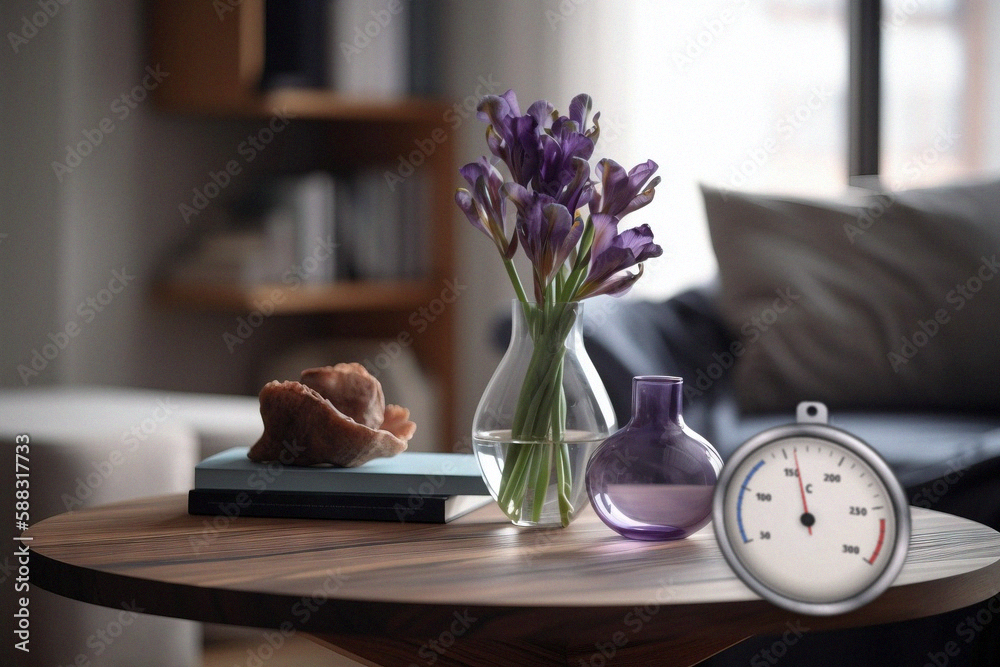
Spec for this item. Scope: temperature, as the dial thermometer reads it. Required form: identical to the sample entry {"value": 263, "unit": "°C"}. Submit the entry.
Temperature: {"value": 160, "unit": "°C"}
